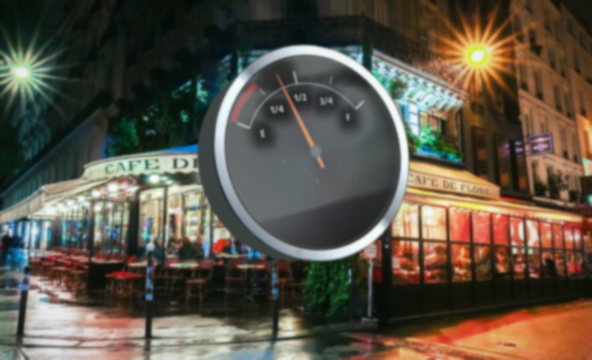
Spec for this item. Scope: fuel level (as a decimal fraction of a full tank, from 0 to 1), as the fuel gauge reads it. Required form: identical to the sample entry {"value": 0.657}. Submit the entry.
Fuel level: {"value": 0.375}
